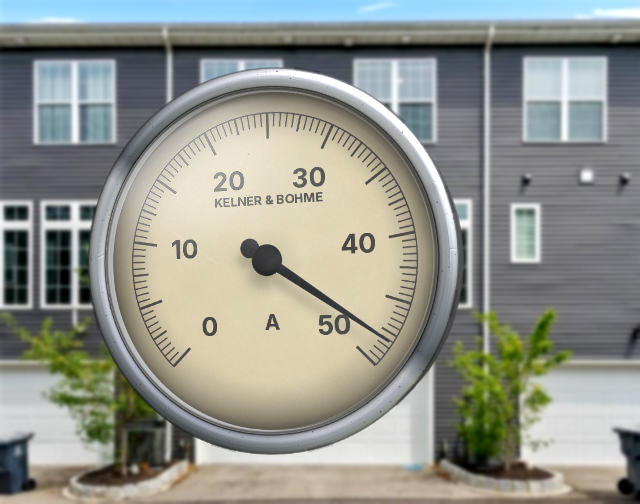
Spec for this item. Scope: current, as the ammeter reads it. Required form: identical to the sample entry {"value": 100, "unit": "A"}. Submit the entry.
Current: {"value": 48, "unit": "A"}
